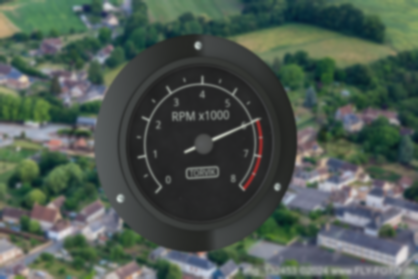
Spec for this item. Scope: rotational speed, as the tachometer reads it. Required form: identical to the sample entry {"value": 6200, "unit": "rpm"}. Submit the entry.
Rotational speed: {"value": 6000, "unit": "rpm"}
